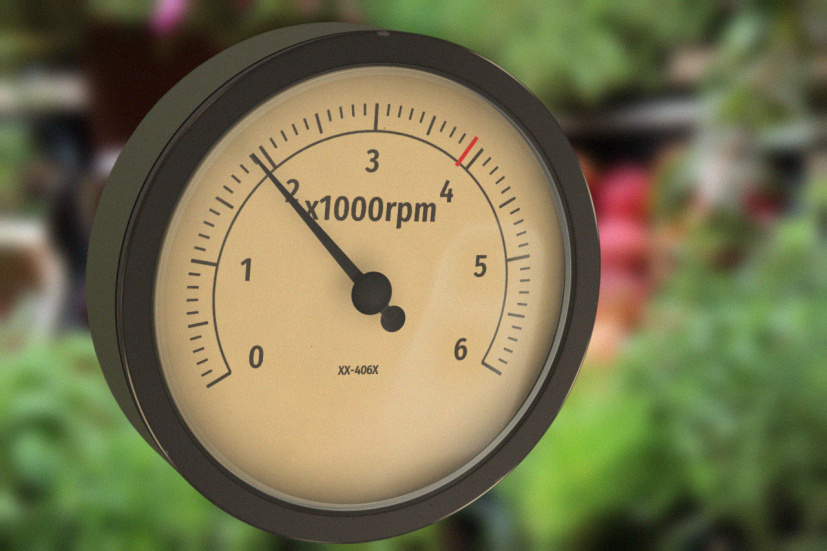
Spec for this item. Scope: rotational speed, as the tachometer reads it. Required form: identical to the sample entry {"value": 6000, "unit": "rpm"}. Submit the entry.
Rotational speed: {"value": 1900, "unit": "rpm"}
